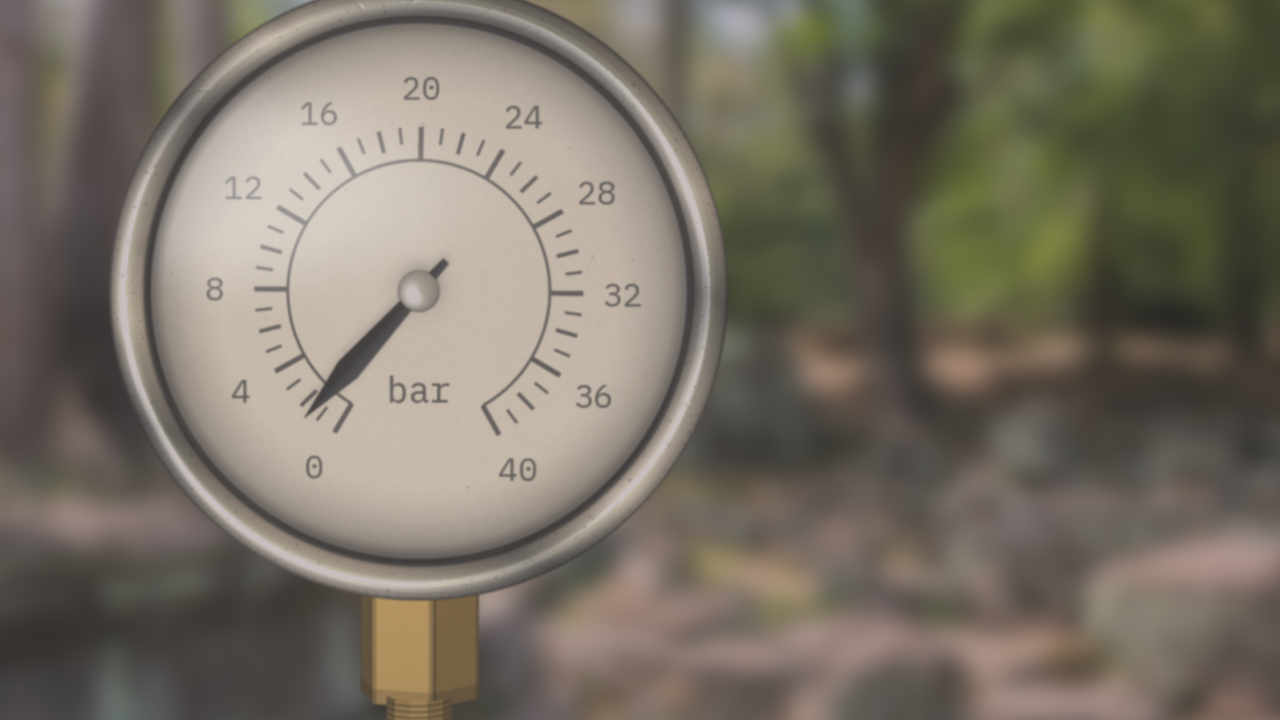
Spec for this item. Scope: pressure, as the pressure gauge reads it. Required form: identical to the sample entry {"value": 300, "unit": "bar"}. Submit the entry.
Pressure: {"value": 1.5, "unit": "bar"}
